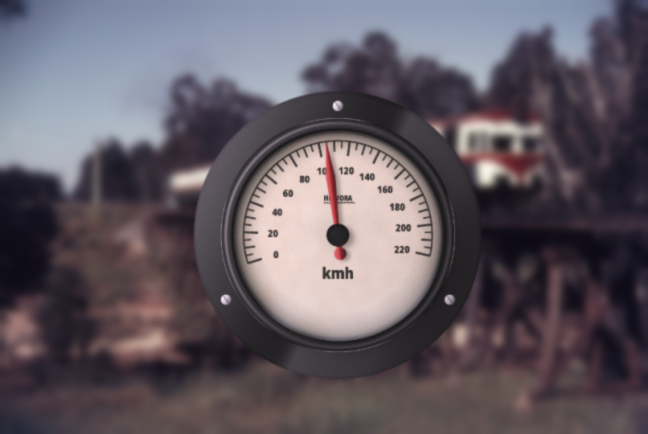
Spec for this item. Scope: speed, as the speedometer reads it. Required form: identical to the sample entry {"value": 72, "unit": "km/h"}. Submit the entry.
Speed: {"value": 105, "unit": "km/h"}
